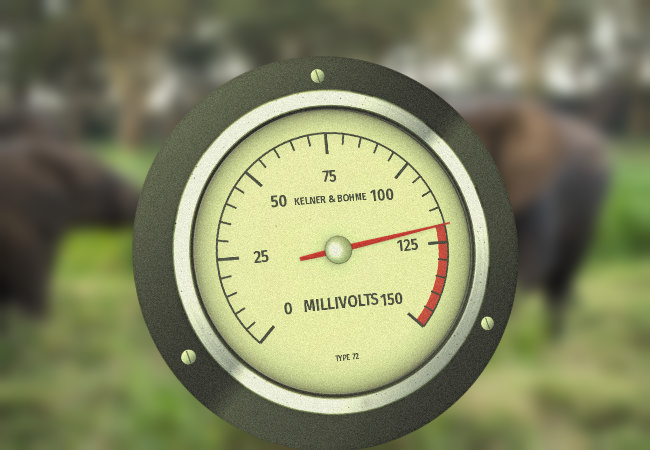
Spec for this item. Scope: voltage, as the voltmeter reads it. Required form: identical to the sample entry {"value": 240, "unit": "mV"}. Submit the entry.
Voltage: {"value": 120, "unit": "mV"}
